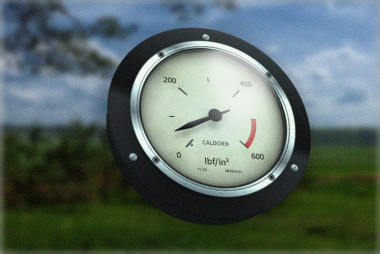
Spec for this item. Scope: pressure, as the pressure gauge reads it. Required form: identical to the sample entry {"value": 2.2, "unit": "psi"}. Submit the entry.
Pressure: {"value": 50, "unit": "psi"}
